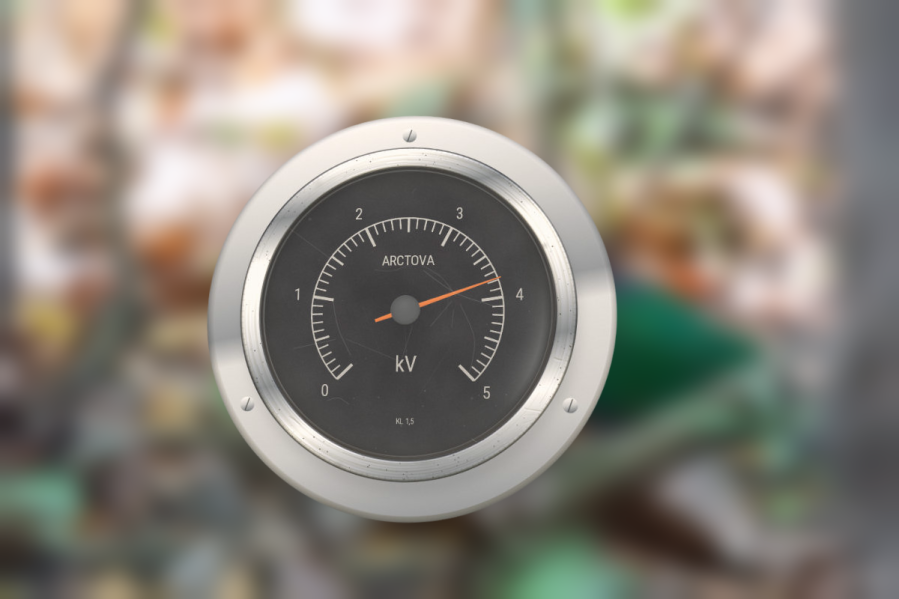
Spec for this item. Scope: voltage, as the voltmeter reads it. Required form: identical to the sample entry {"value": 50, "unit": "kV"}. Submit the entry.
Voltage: {"value": 3.8, "unit": "kV"}
